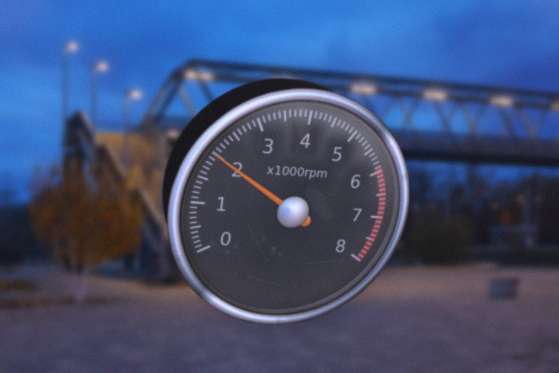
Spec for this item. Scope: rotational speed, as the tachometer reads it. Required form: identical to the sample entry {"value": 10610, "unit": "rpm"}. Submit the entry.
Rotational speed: {"value": 2000, "unit": "rpm"}
